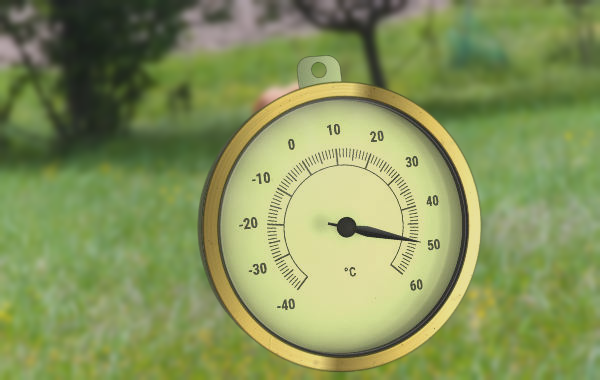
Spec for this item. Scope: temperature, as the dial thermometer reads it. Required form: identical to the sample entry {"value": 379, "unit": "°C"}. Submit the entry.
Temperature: {"value": 50, "unit": "°C"}
